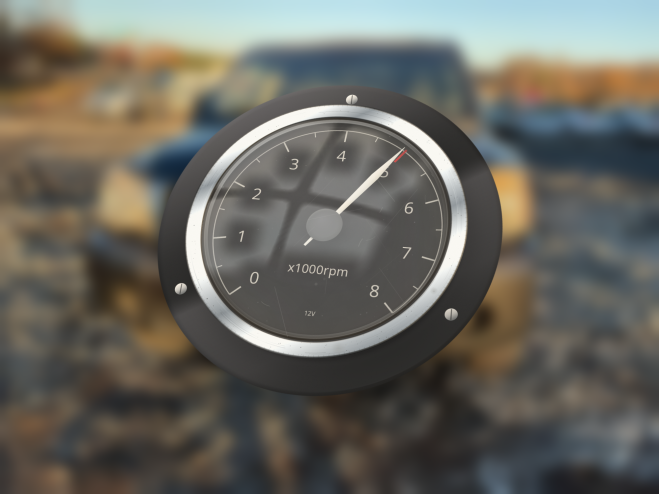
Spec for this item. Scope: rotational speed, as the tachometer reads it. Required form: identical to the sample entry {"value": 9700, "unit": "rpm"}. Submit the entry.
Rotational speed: {"value": 5000, "unit": "rpm"}
